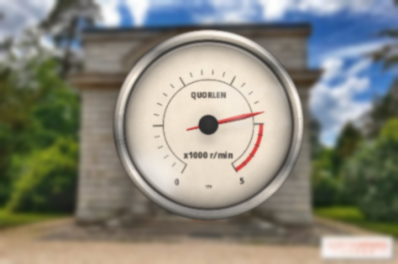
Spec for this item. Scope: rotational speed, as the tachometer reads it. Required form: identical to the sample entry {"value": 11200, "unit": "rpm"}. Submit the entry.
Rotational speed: {"value": 3800, "unit": "rpm"}
